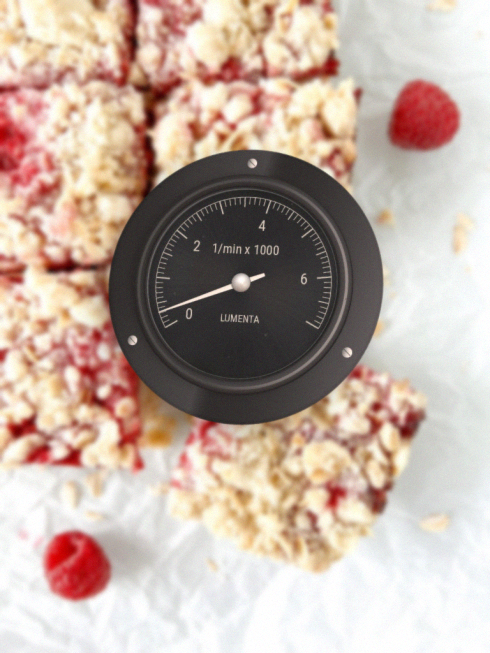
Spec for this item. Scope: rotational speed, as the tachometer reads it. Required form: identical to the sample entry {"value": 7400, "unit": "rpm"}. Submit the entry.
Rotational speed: {"value": 300, "unit": "rpm"}
